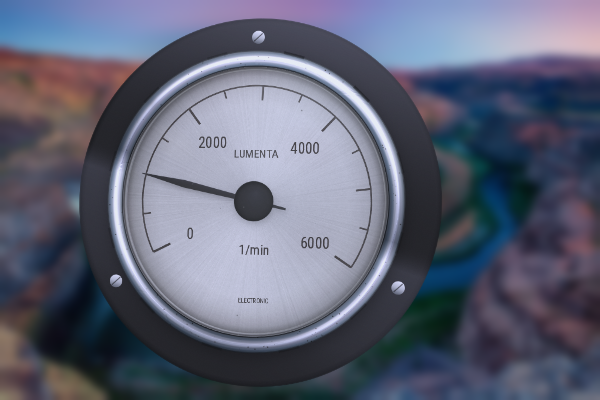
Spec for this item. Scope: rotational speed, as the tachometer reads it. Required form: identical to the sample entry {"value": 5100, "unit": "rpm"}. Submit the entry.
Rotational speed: {"value": 1000, "unit": "rpm"}
